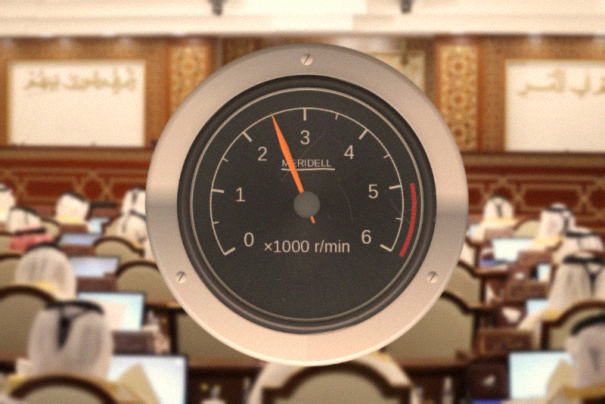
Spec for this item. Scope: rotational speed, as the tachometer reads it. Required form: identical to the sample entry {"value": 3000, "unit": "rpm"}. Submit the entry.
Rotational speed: {"value": 2500, "unit": "rpm"}
